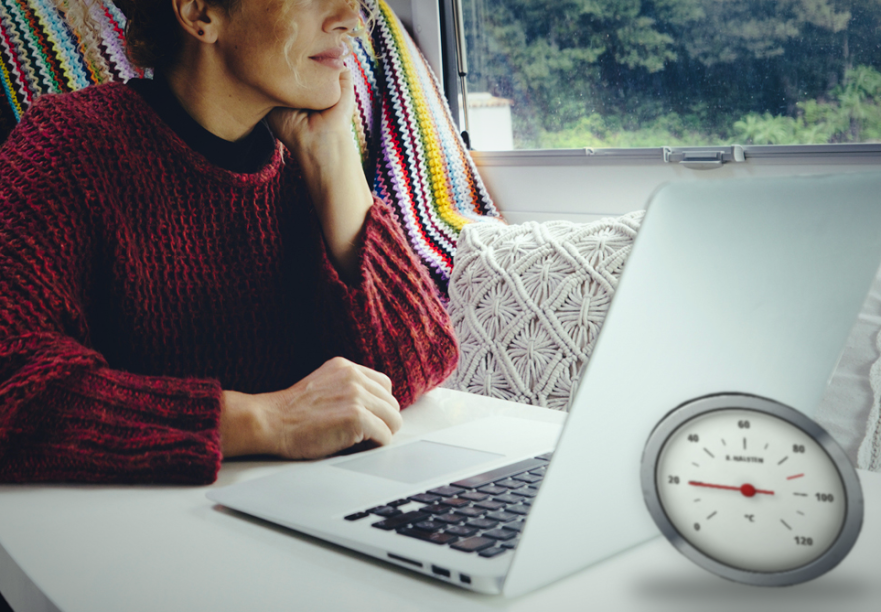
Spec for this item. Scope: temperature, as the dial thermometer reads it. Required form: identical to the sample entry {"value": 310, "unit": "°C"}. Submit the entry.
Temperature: {"value": 20, "unit": "°C"}
